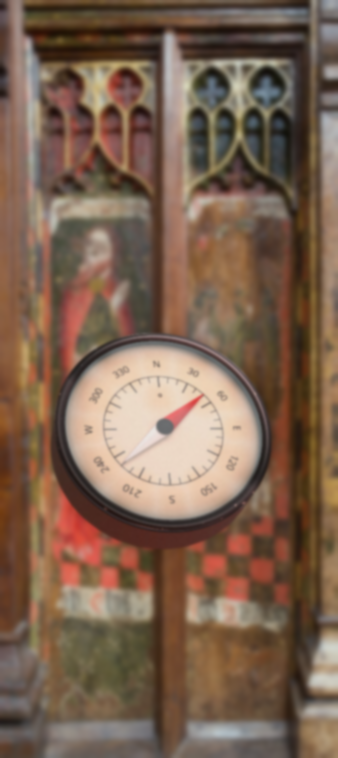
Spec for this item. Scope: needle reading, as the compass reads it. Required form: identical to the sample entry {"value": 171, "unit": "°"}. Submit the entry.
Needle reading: {"value": 50, "unit": "°"}
